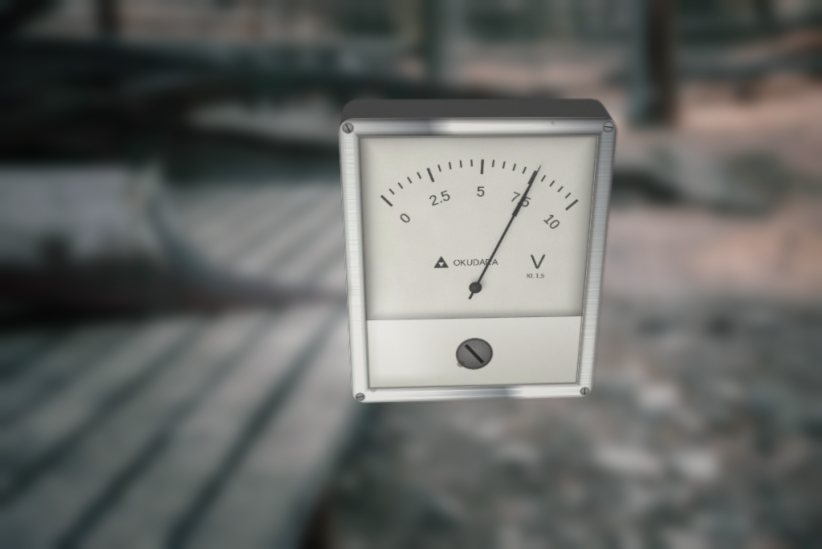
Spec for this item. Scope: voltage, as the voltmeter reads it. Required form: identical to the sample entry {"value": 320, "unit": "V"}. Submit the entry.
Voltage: {"value": 7.5, "unit": "V"}
